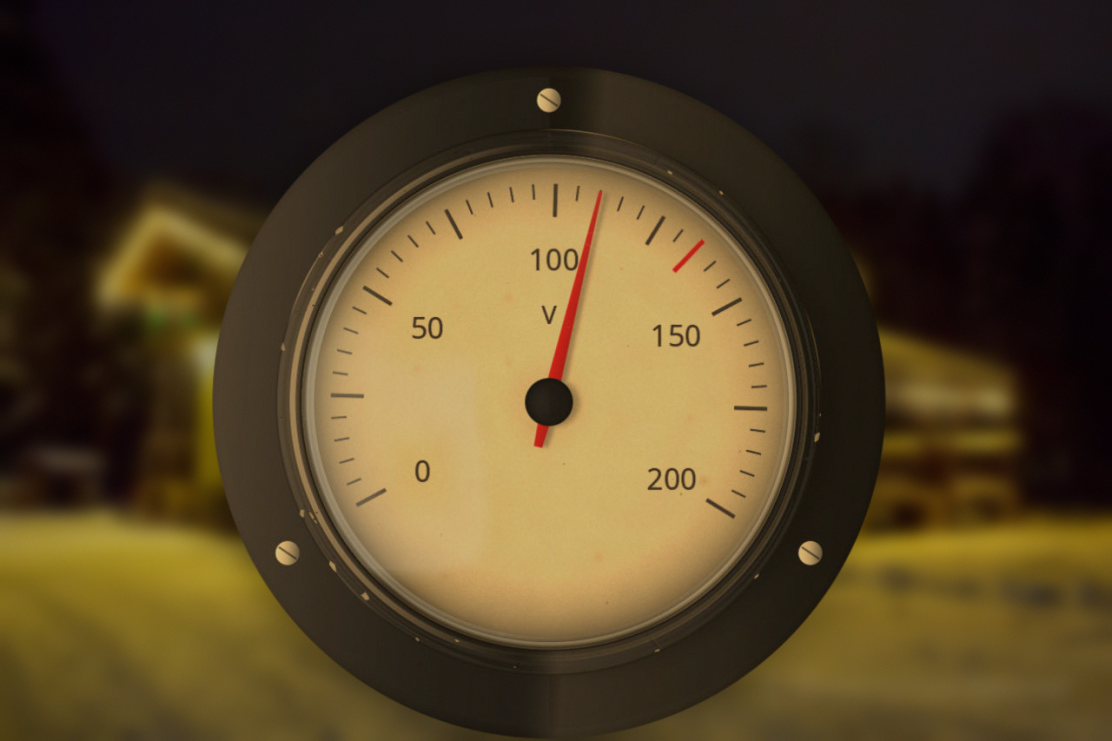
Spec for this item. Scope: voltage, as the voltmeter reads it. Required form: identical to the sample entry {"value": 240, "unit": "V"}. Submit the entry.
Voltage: {"value": 110, "unit": "V"}
